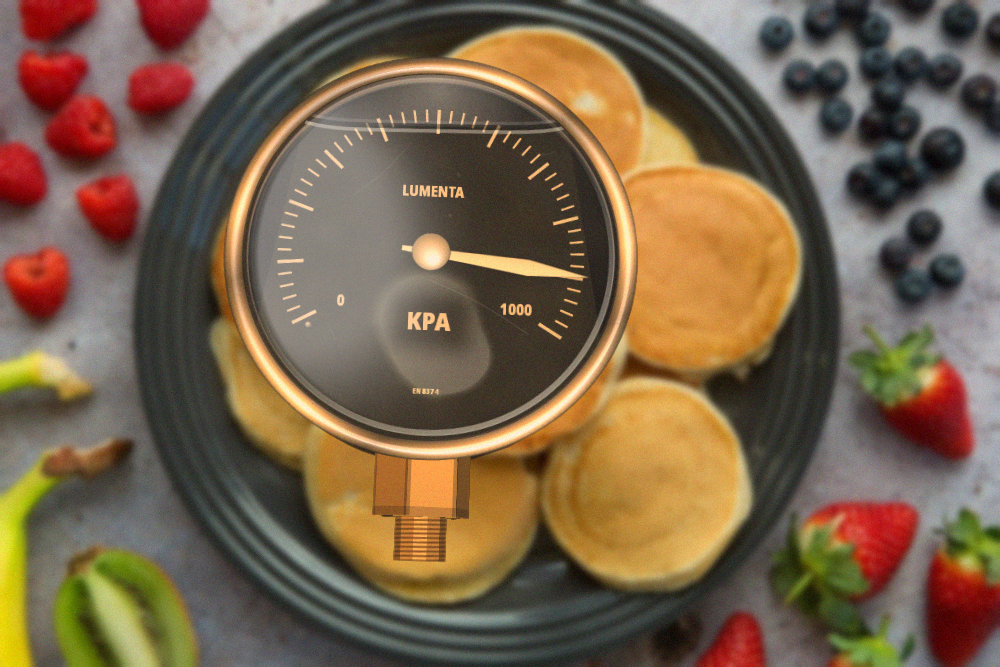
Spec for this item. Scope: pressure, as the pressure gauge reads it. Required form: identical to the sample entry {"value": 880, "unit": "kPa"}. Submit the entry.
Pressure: {"value": 900, "unit": "kPa"}
